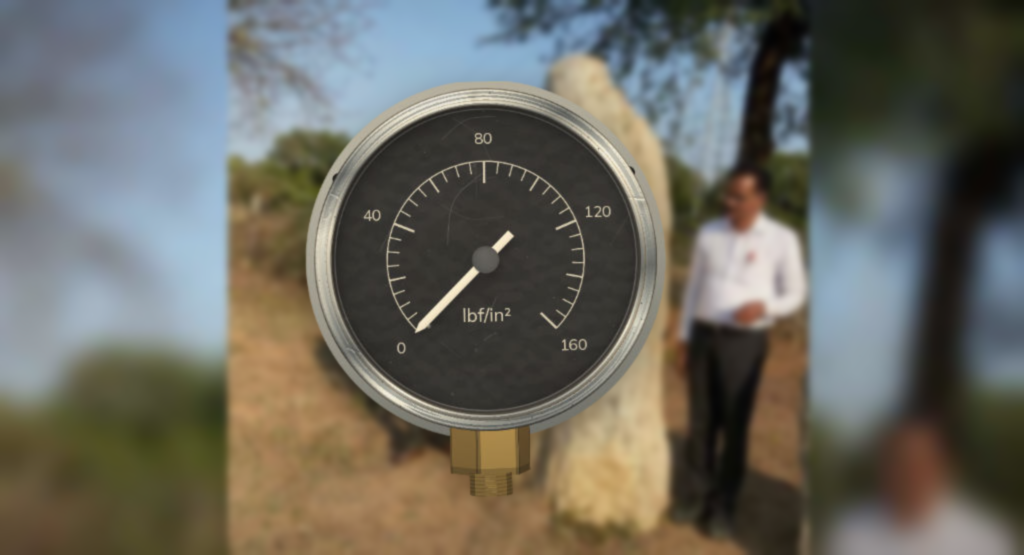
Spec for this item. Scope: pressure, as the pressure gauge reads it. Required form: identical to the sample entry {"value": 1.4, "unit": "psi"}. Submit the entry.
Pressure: {"value": 0, "unit": "psi"}
